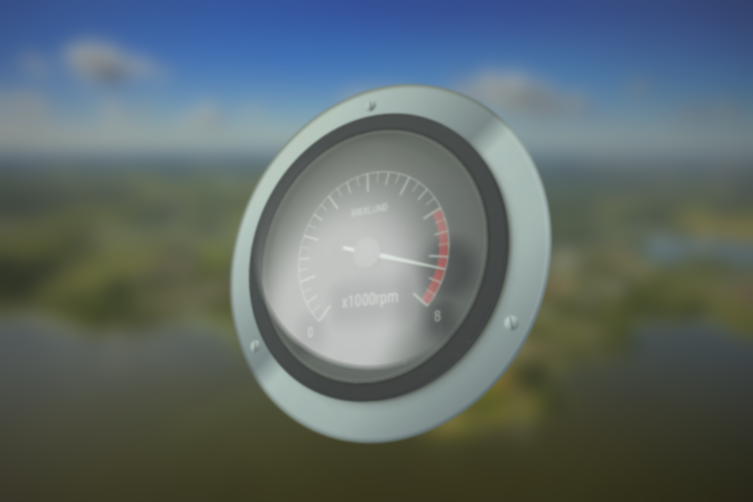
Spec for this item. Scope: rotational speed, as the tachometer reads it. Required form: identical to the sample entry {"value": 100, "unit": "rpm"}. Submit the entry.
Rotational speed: {"value": 7250, "unit": "rpm"}
